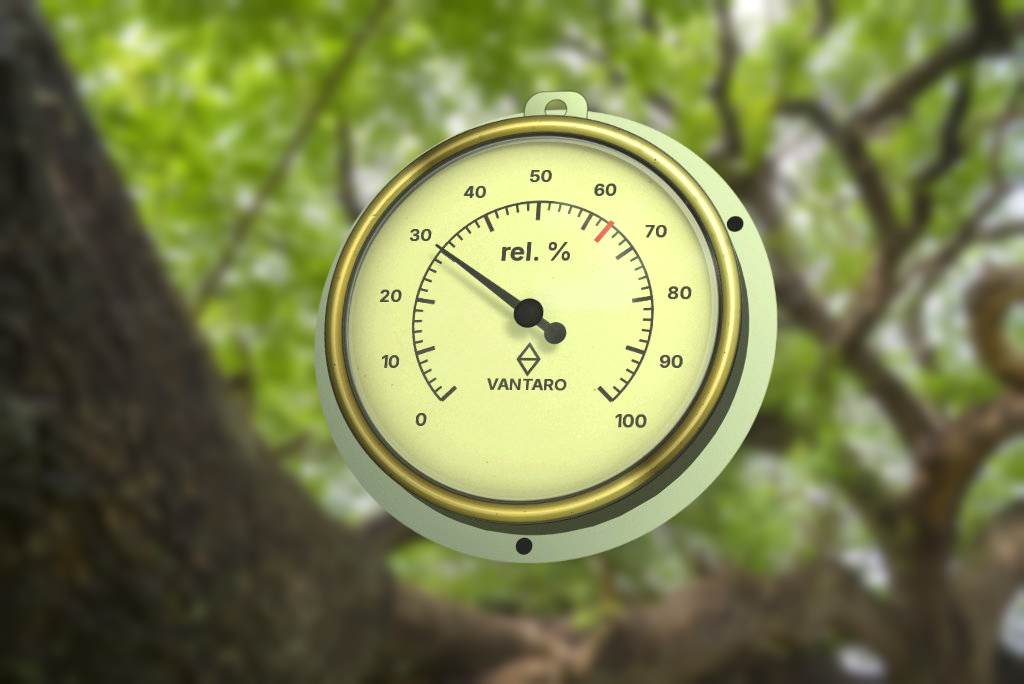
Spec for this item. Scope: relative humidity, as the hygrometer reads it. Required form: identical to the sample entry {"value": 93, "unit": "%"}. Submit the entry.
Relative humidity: {"value": 30, "unit": "%"}
